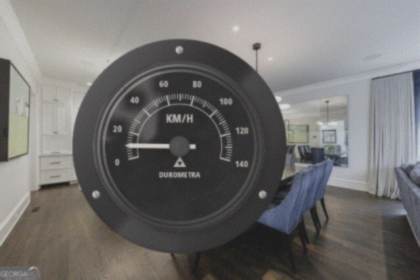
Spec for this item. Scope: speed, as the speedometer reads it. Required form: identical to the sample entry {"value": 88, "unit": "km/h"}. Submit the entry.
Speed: {"value": 10, "unit": "km/h"}
